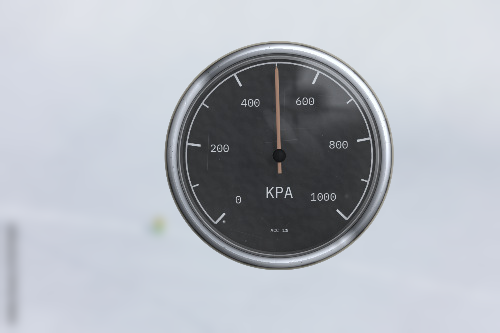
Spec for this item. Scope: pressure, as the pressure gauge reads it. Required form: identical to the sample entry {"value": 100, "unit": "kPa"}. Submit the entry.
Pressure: {"value": 500, "unit": "kPa"}
